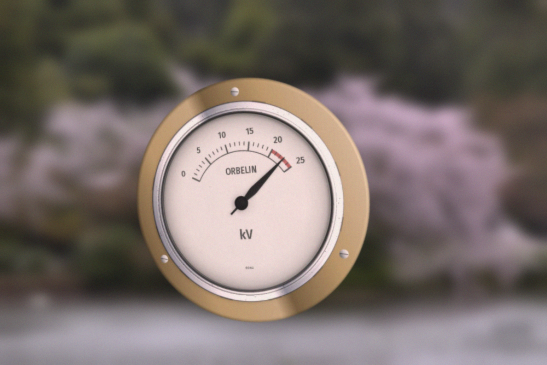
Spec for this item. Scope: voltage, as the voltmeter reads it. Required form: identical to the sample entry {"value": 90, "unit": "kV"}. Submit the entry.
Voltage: {"value": 23, "unit": "kV"}
